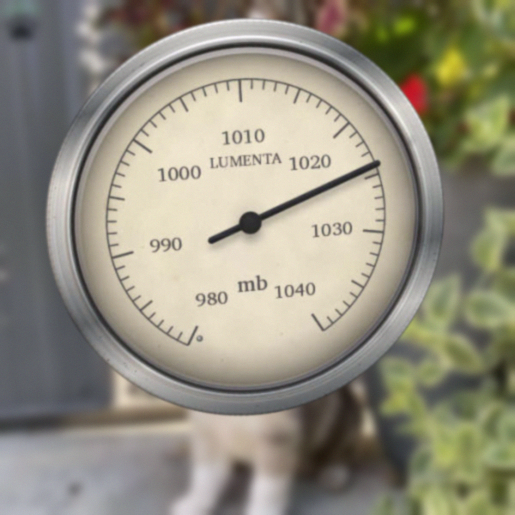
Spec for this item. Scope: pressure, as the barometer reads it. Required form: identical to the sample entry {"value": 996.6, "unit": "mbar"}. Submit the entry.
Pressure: {"value": 1024, "unit": "mbar"}
